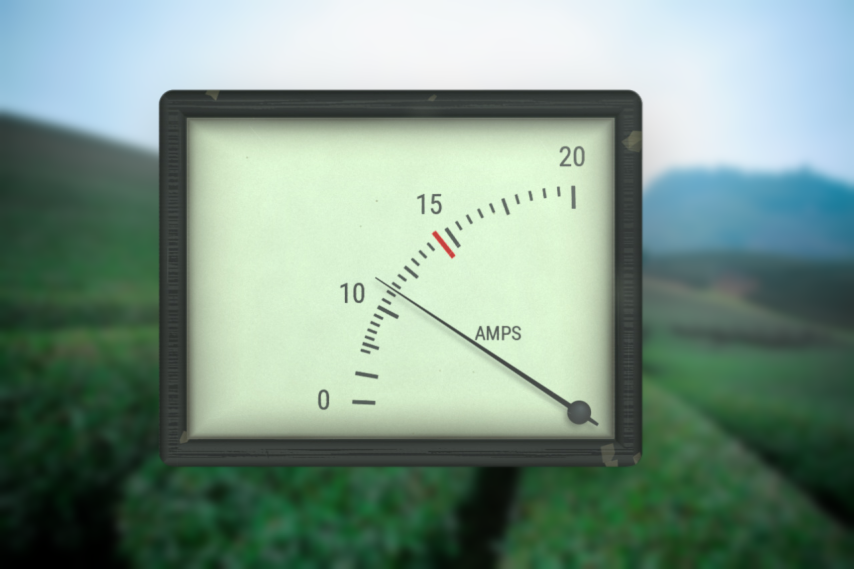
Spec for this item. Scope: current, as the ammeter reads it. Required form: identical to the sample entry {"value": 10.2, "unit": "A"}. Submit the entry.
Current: {"value": 11.25, "unit": "A"}
